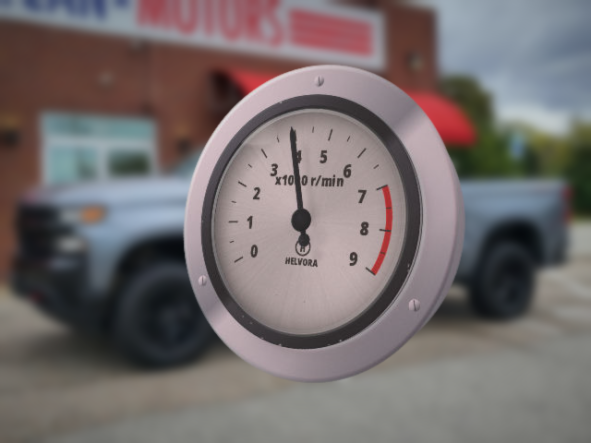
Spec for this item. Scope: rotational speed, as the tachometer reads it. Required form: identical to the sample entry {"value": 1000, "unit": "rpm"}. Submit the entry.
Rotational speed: {"value": 4000, "unit": "rpm"}
